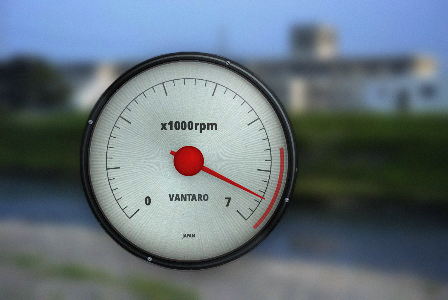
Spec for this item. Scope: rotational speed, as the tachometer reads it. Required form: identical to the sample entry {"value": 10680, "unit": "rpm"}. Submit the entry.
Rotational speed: {"value": 6500, "unit": "rpm"}
